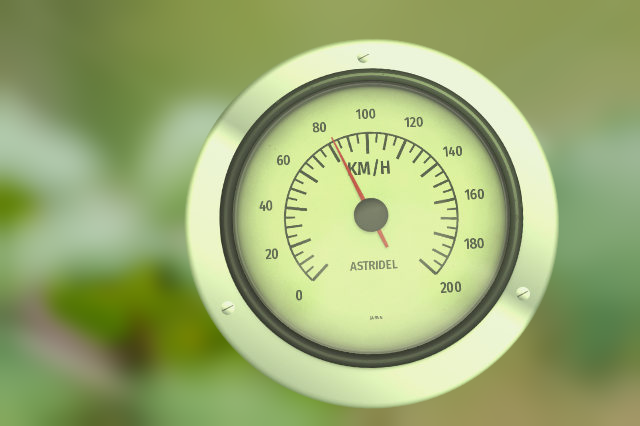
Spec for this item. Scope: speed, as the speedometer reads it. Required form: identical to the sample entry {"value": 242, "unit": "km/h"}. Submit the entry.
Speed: {"value": 82.5, "unit": "km/h"}
